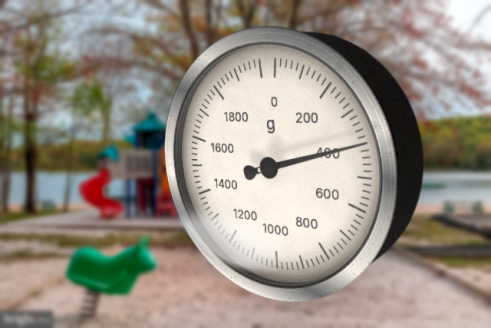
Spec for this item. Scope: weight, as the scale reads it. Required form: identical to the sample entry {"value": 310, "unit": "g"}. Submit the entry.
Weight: {"value": 400, "unit": "g"}
